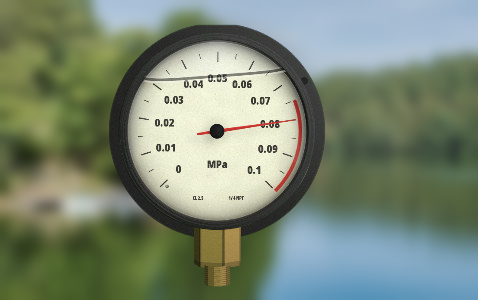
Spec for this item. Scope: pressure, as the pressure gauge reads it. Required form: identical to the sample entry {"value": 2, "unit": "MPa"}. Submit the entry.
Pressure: {"value": 0.08, "unit": "MPa"}
